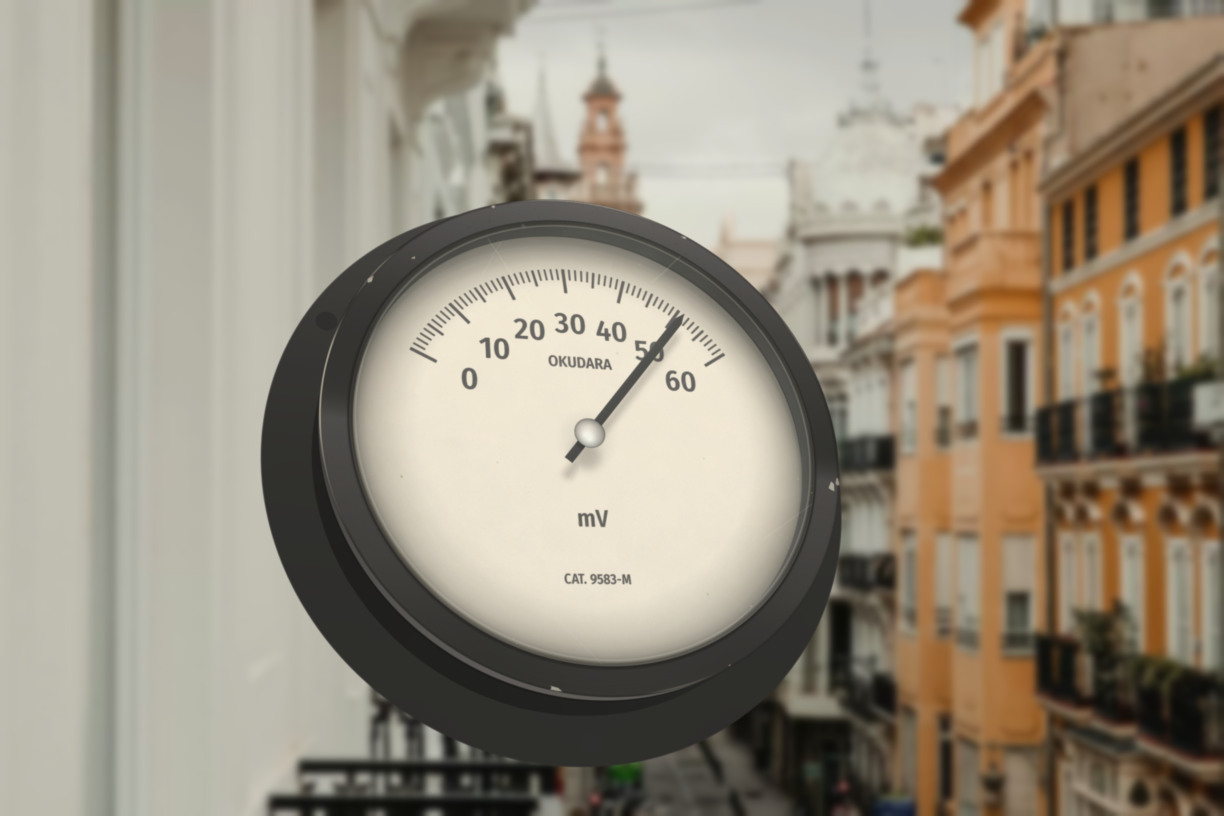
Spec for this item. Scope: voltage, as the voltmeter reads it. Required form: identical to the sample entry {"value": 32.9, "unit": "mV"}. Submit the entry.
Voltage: {"value": 51, "unit": "mV"}
